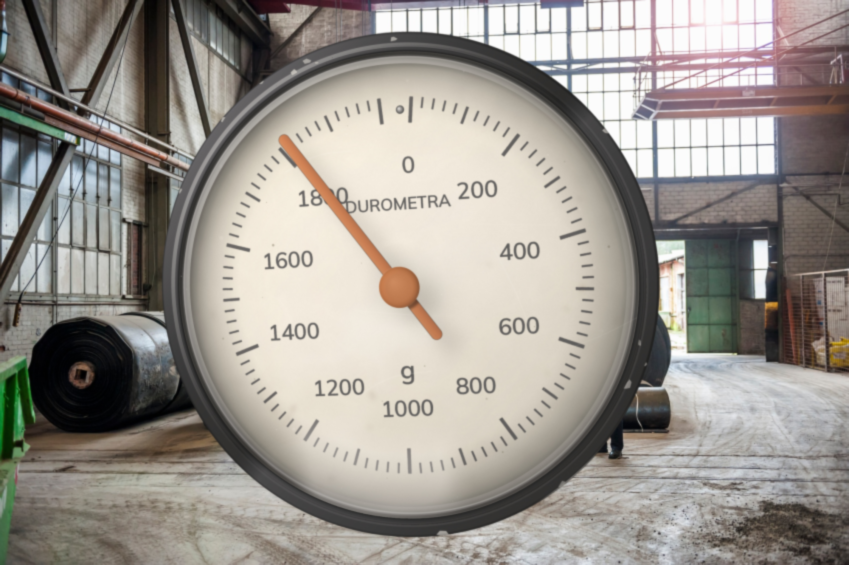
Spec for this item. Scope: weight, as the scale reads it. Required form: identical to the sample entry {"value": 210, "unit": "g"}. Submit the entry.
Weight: {"value": 1820, "unit": "g"}
